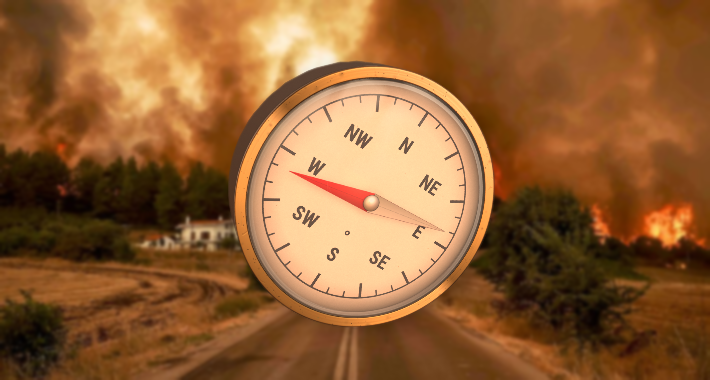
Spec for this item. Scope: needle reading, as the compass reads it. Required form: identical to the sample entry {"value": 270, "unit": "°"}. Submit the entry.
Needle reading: {"value": 260, "unit": "°"}
